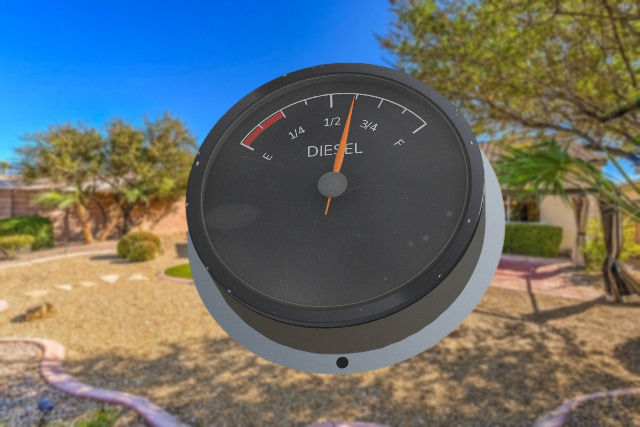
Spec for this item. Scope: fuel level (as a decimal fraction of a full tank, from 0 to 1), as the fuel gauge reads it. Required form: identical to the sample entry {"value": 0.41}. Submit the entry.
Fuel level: {"value": 0.625}
